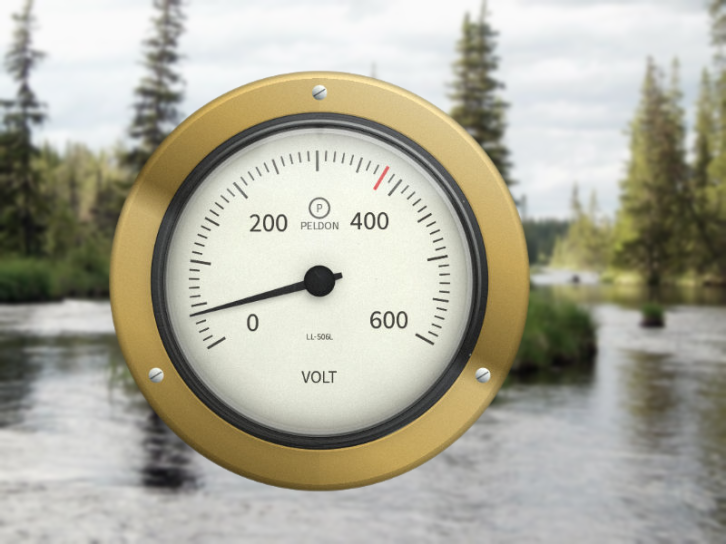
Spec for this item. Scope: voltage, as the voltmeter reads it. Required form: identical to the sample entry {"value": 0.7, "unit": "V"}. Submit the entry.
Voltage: {"value": 40, "unit": "V"}
